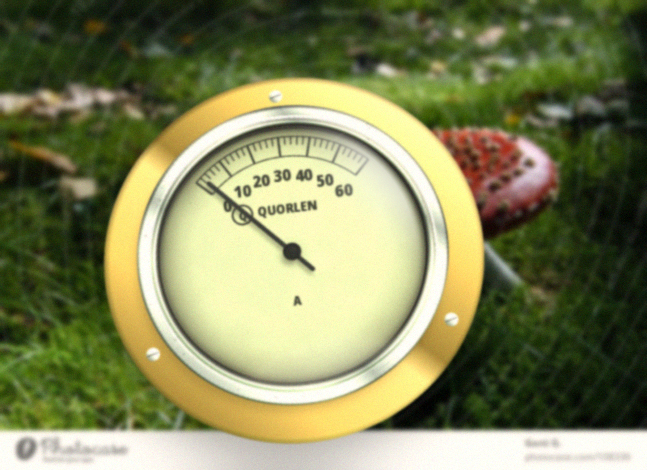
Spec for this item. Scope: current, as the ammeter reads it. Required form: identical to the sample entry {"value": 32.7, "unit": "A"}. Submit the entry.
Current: {"value": 2, "unit": "A"}
